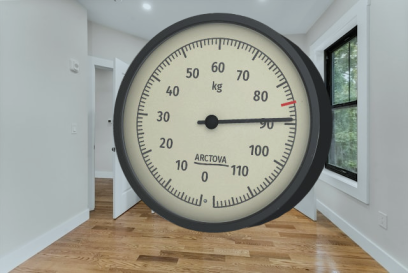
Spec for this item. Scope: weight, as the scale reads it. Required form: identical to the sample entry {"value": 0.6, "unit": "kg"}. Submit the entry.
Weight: {"value": 89, "unit": "kg"}
